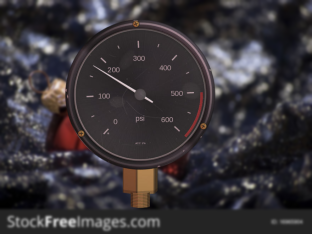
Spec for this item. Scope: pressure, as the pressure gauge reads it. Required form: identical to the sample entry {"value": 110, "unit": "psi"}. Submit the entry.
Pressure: {"value": 175, "unit": "psi"}
